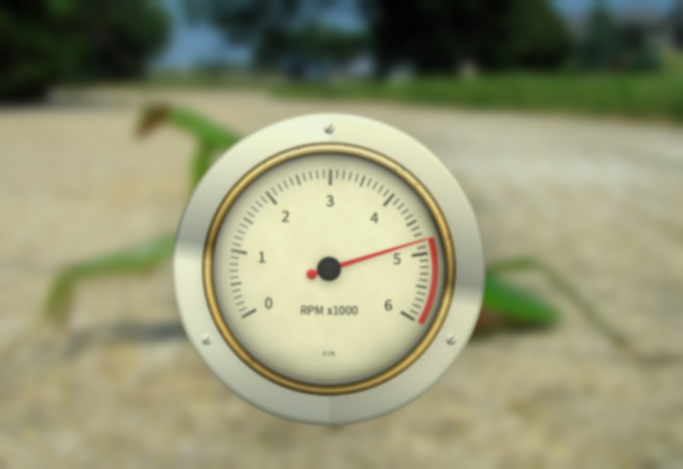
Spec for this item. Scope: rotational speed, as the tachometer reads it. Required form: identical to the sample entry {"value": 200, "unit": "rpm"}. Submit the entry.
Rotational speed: {"value": 4800, "unit": "rpm"}
